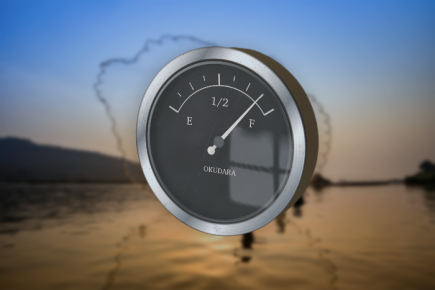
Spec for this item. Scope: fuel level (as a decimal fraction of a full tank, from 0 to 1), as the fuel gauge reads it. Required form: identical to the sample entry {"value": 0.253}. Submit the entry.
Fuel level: {"value": 0.875}
